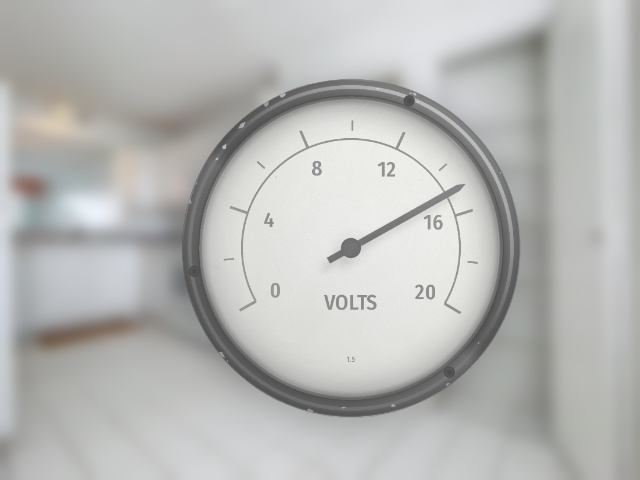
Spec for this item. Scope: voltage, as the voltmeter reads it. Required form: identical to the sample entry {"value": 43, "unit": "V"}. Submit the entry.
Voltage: {"value": 15, "unit": "V"}
